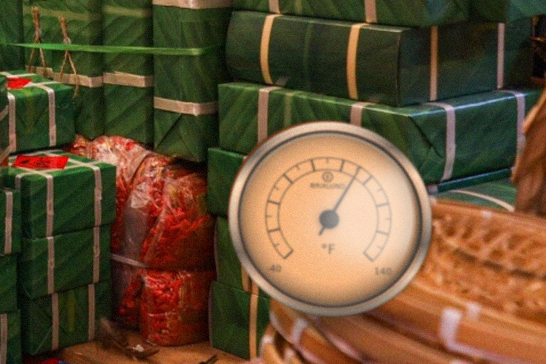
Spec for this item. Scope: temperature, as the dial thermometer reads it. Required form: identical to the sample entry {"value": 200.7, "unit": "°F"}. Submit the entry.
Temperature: {"value": 70, "unit": "°F"}
